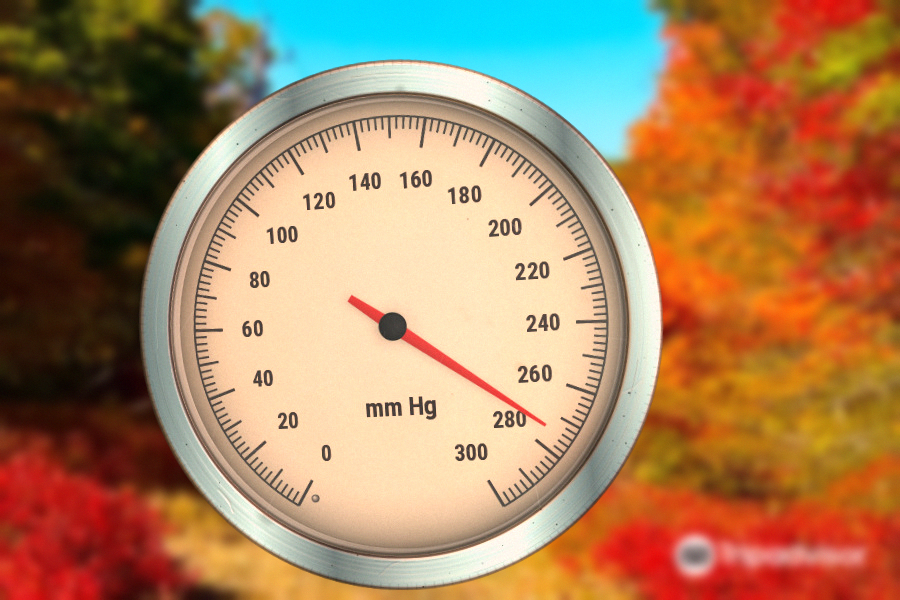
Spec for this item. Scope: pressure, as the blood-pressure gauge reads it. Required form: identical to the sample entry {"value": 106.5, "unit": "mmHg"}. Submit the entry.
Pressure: {"value": 274, "unit": "mmHg"}
